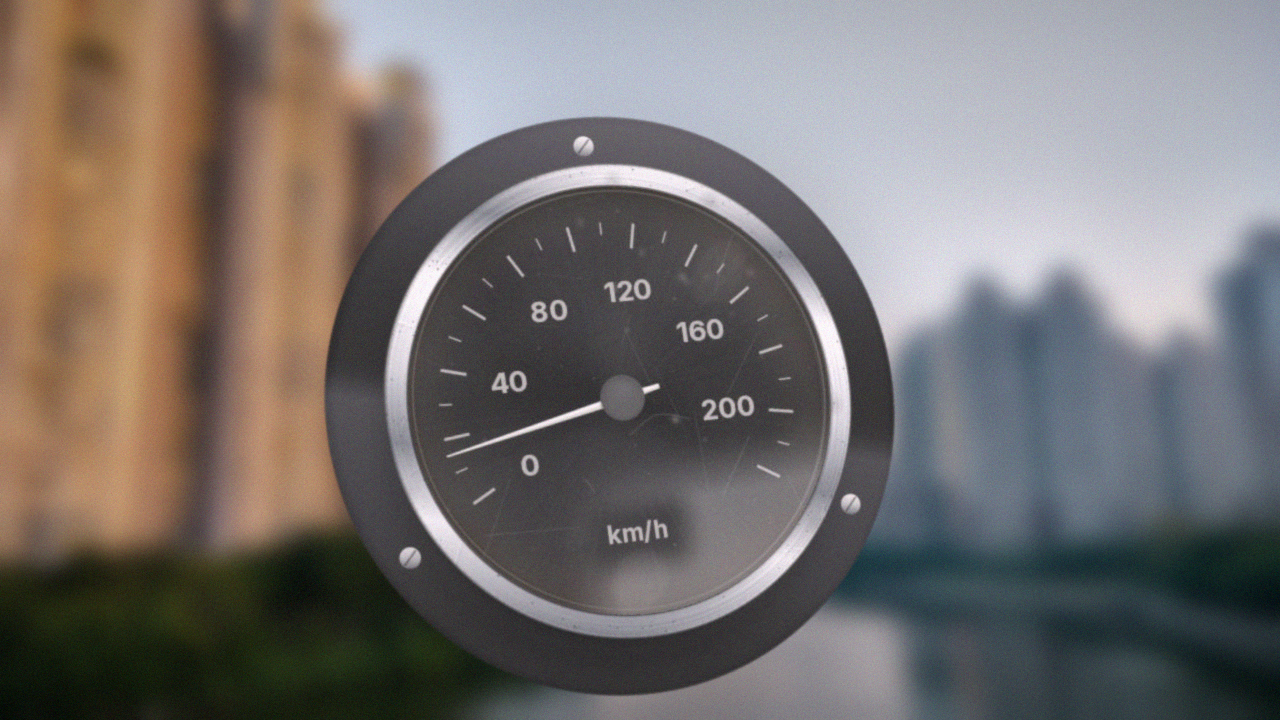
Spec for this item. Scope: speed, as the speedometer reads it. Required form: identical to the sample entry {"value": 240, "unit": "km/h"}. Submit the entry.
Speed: {"value": 15, "unit": "km/h"}
